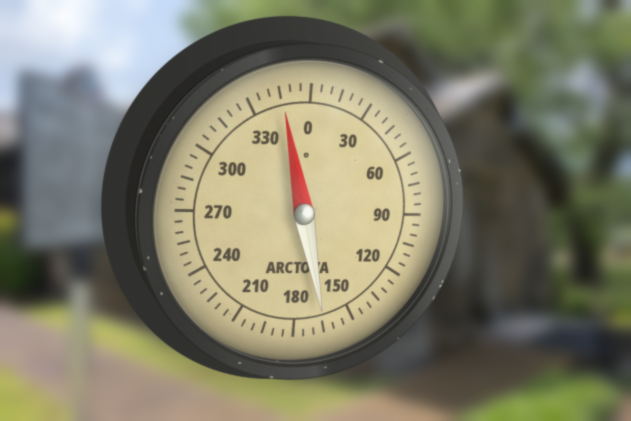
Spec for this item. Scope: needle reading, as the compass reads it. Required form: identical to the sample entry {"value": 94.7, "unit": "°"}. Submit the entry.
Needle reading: {"value": 345, "unit": "°"}
